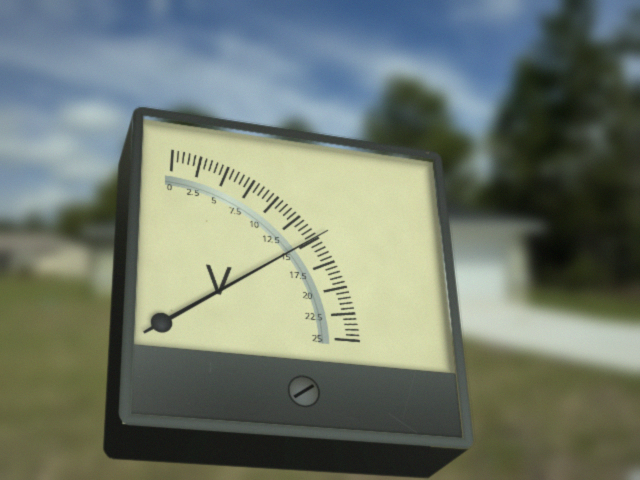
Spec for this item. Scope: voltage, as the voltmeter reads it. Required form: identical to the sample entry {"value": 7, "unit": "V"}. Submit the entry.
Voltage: {"value": 15, "unit": "V"}
